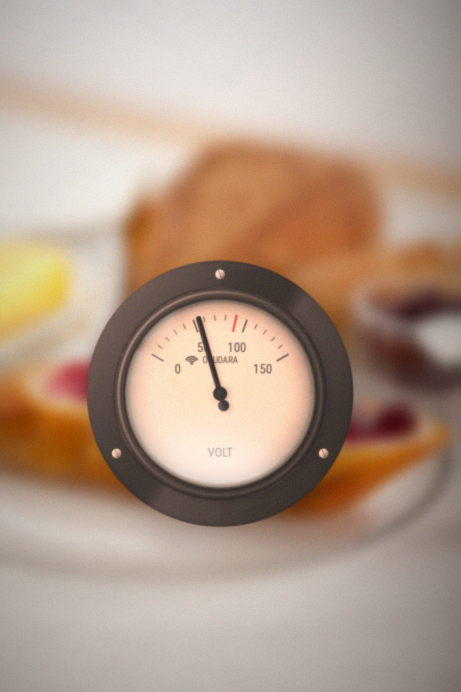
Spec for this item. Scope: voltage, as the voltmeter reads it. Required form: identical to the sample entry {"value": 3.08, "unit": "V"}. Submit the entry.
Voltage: {"value": 55, "unit": "V"}
